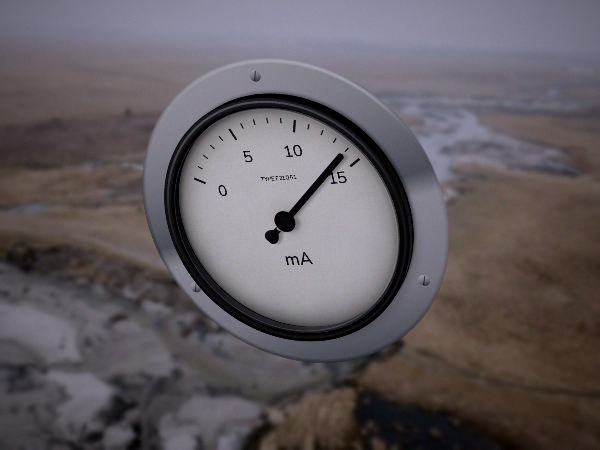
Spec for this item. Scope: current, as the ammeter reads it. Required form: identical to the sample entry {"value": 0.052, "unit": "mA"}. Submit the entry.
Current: {"value": 14, "unit": "mA"}
